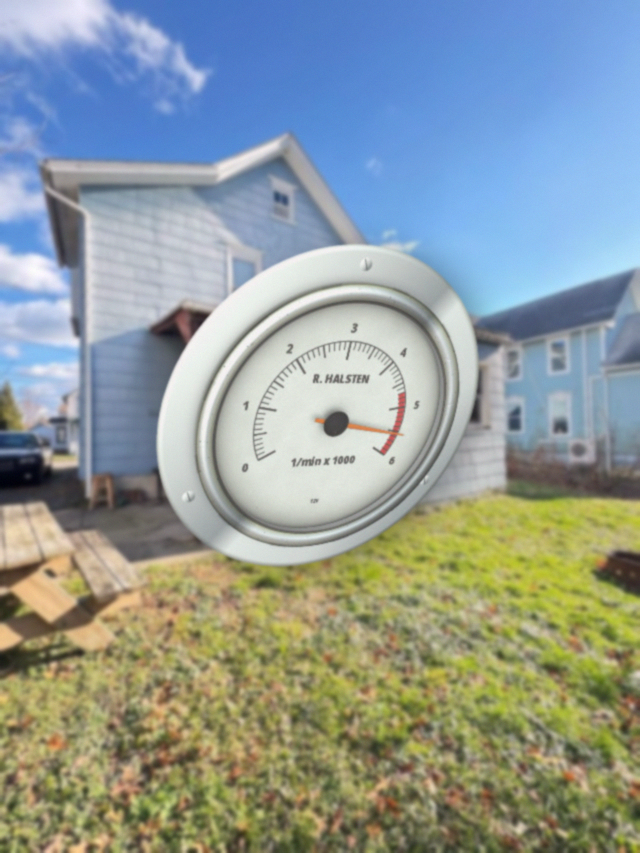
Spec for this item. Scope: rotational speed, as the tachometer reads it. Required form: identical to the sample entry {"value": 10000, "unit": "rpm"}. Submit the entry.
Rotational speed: {"value": 5500, "unit": "rpm"}
